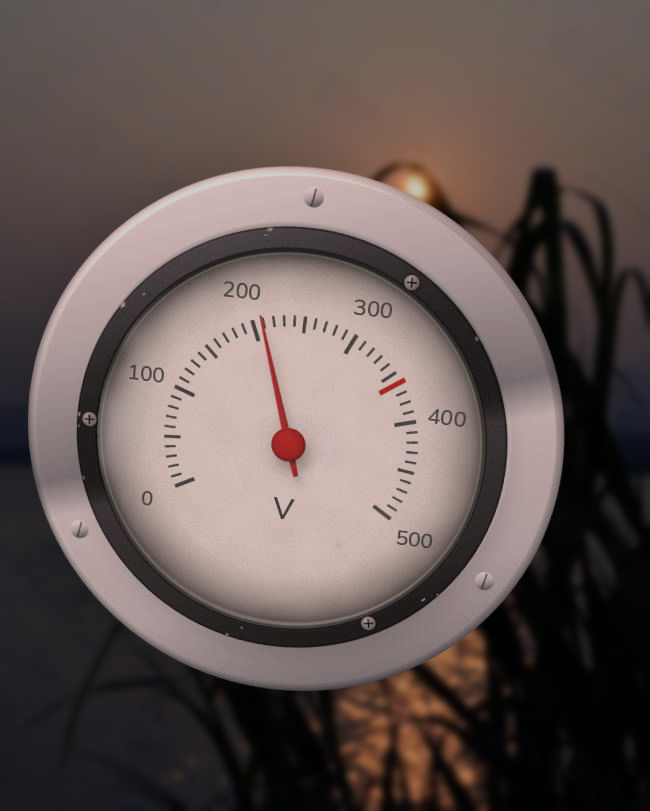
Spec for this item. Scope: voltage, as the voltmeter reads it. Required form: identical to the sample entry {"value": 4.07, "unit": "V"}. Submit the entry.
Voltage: {"value": 210, "unit": "V"}
